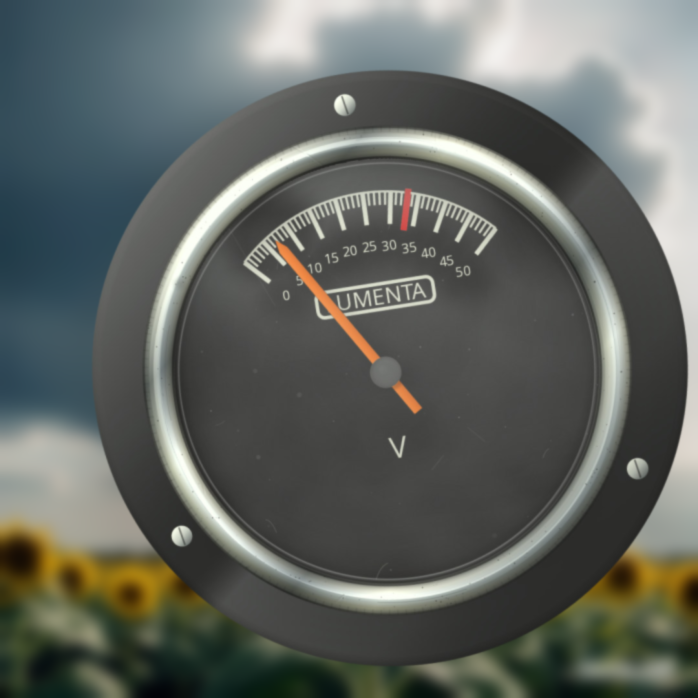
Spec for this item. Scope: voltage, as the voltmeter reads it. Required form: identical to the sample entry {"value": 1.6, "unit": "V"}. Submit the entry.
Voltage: {"value": 7, "unit": "V"}
